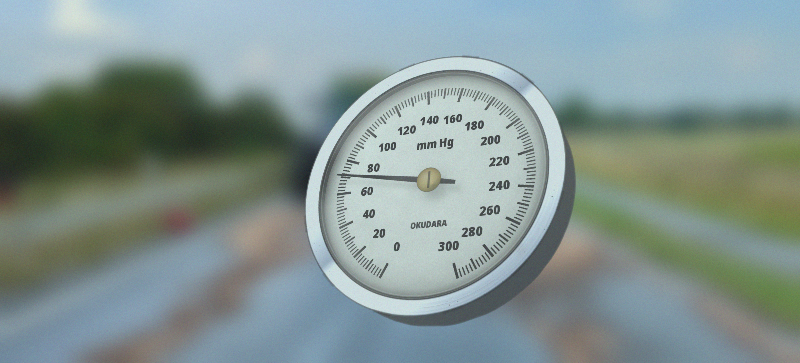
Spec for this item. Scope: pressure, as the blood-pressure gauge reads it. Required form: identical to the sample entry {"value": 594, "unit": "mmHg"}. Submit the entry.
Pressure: {"value": 70, "unit": "mmHg"}
